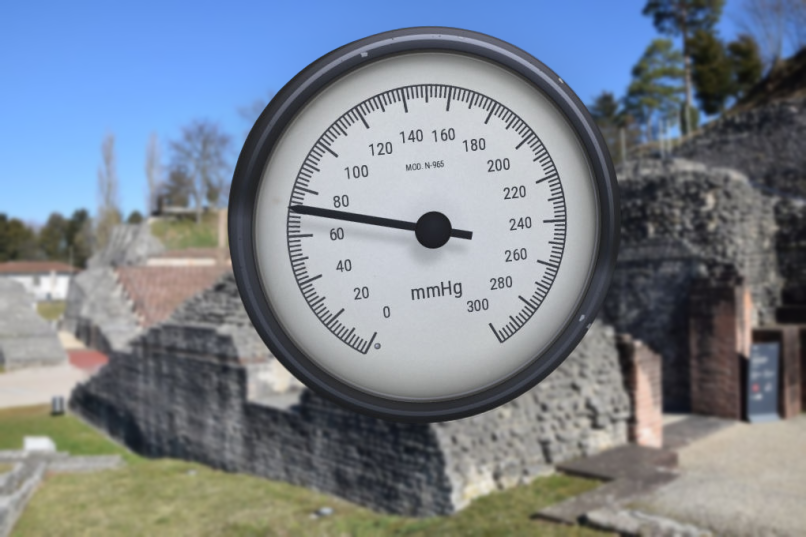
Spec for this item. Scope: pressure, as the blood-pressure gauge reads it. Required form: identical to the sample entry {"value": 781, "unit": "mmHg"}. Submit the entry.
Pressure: {"value": 72, "unit": "mmHg"}
